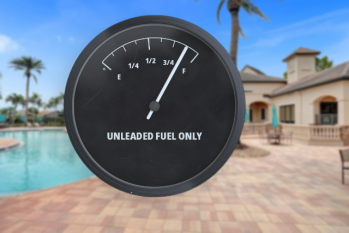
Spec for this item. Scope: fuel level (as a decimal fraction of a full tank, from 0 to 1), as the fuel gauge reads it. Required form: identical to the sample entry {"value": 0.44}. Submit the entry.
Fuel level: {"value": 0.875}
